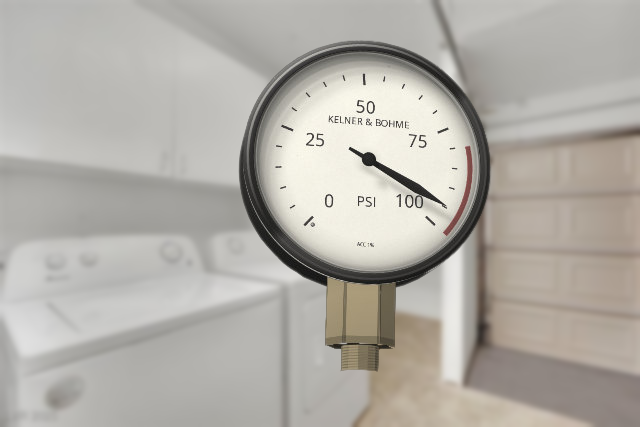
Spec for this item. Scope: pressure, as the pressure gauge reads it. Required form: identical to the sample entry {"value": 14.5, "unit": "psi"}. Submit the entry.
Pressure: {"value": 95, "unit": "psi"}
